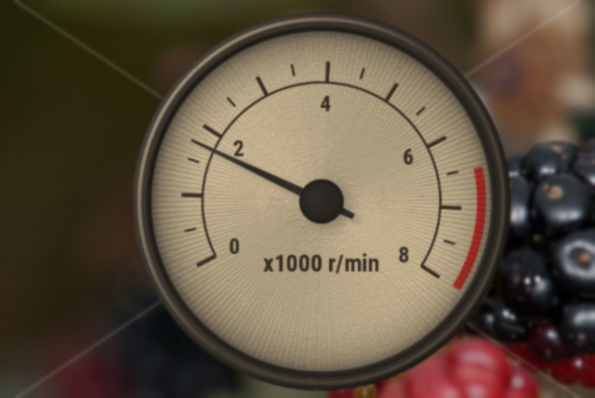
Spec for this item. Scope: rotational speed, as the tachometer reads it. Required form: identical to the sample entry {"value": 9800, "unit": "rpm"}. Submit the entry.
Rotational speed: {"value": 1750, "unit": "rpm"}
